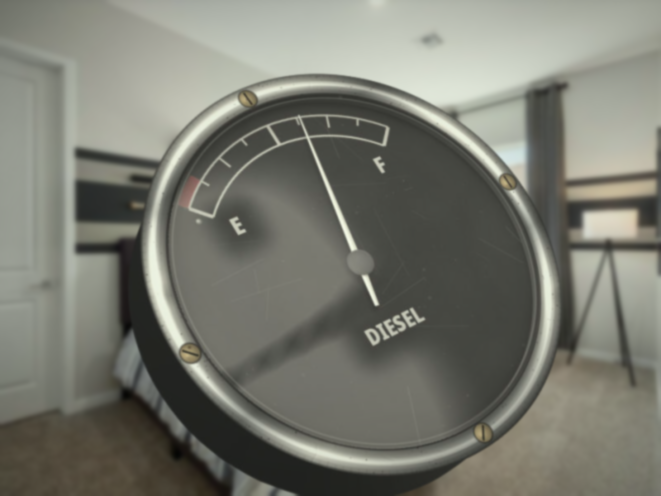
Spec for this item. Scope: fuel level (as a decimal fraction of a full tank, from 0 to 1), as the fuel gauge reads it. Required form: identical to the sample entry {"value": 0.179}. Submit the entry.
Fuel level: {"value": 0.625}
